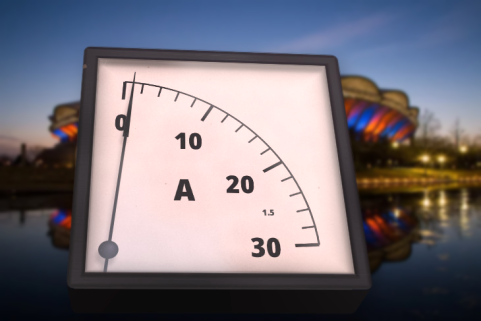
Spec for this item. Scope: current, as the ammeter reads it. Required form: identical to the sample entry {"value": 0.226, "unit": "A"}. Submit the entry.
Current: {"value": 1, "unit": "A"}
